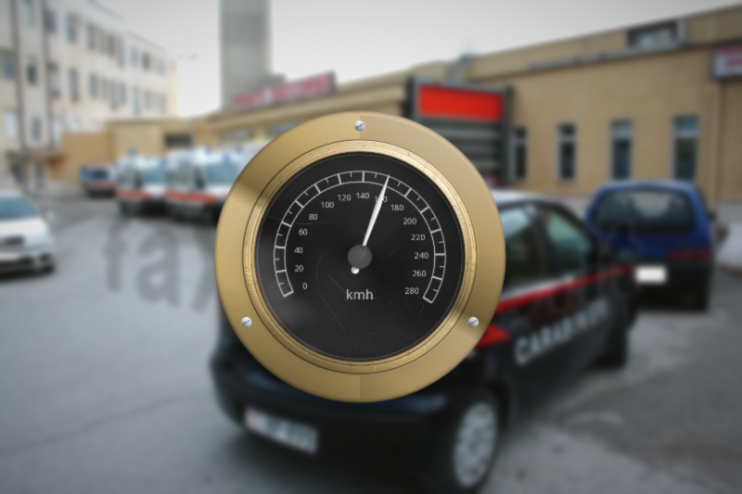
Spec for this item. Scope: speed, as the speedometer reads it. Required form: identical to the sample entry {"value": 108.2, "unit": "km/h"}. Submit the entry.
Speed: {"value": 160, "unit": "km/h"}
